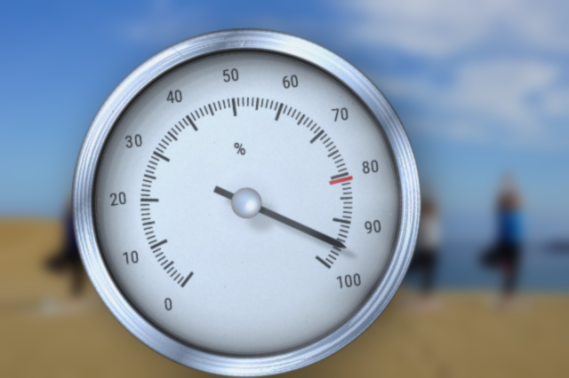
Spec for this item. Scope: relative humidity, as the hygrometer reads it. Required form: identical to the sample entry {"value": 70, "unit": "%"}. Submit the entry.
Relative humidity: {"value": 95, "unit": "%"}
